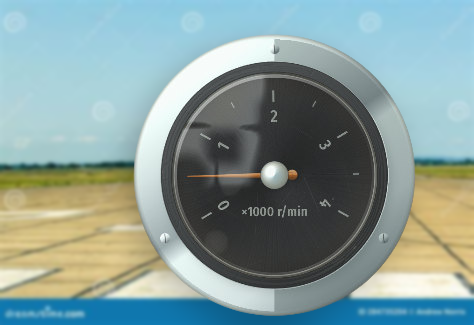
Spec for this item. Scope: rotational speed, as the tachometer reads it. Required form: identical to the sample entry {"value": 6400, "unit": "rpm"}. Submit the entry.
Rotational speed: {"value": 500, "unit": "rpm"}
